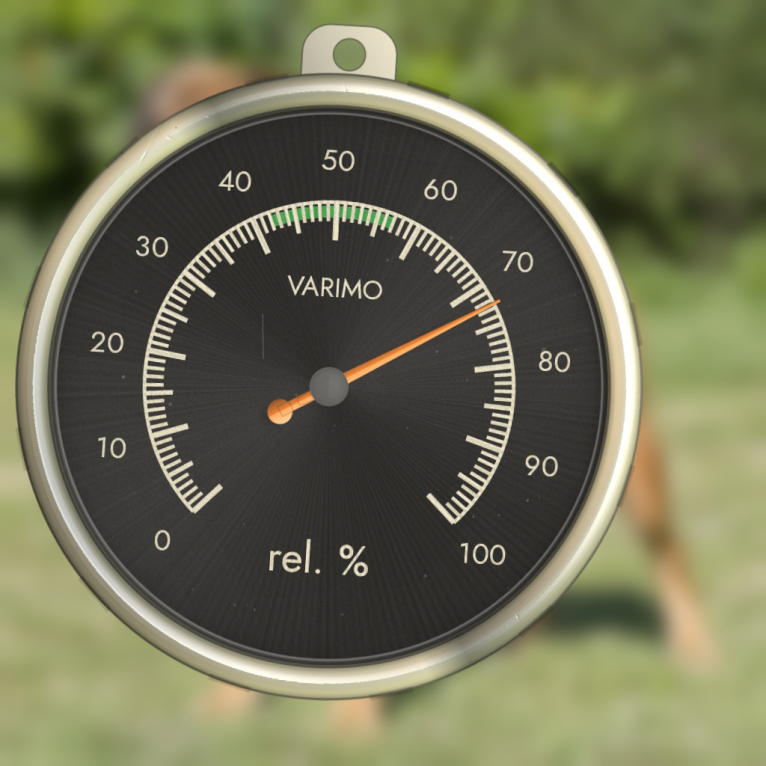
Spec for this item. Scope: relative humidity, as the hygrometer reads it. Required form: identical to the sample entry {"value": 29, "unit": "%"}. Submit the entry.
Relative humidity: {"value": 72.5, "unit": "%"}
